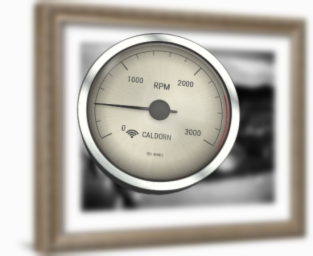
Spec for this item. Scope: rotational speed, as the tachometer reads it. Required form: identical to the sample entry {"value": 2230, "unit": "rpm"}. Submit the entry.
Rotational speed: {"value": 400, "unit": "rpm"}
